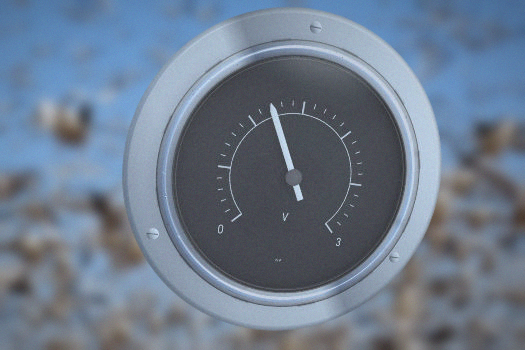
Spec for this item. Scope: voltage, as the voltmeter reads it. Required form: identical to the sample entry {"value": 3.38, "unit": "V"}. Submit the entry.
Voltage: {"value": 1.2, "unit": "V"}
